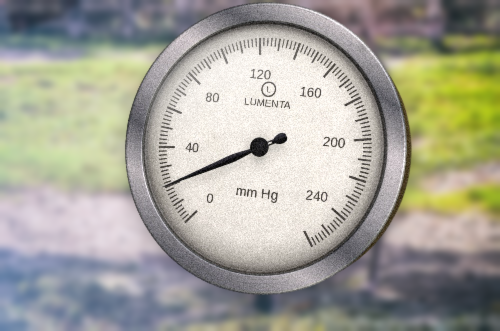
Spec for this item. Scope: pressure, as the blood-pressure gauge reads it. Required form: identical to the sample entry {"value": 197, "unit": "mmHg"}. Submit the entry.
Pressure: {"value": 20, "unit": "mmHg"}
